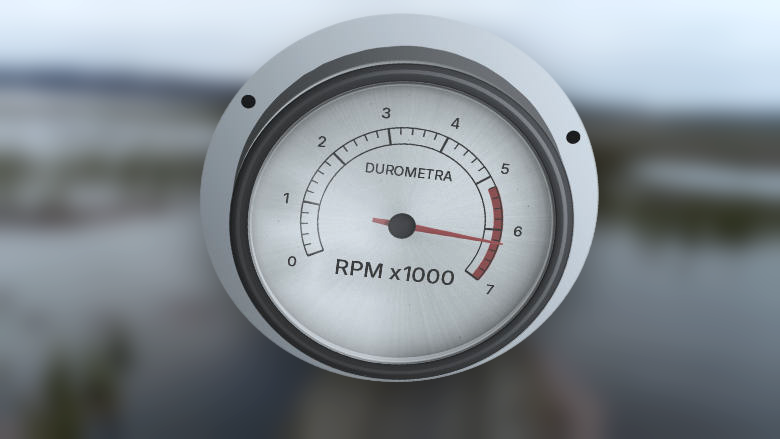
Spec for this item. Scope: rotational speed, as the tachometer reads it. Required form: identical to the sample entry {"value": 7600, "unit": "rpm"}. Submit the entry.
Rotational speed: {"value": 6200, "unit": "rpm"}
